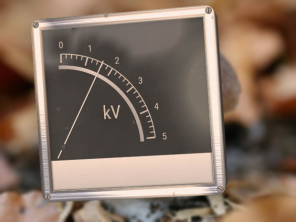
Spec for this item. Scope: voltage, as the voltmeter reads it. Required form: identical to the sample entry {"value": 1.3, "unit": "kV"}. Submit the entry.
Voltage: {"value": 1.6, "unit": "kV"}
